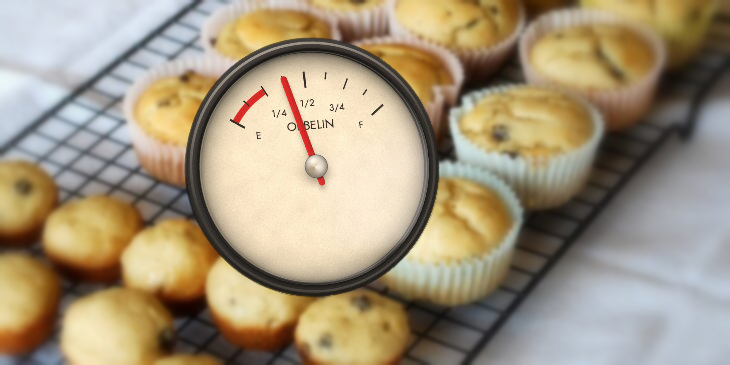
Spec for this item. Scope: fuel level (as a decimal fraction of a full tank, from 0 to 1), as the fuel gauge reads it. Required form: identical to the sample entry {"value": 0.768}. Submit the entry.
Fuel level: {"value": 0.375}
